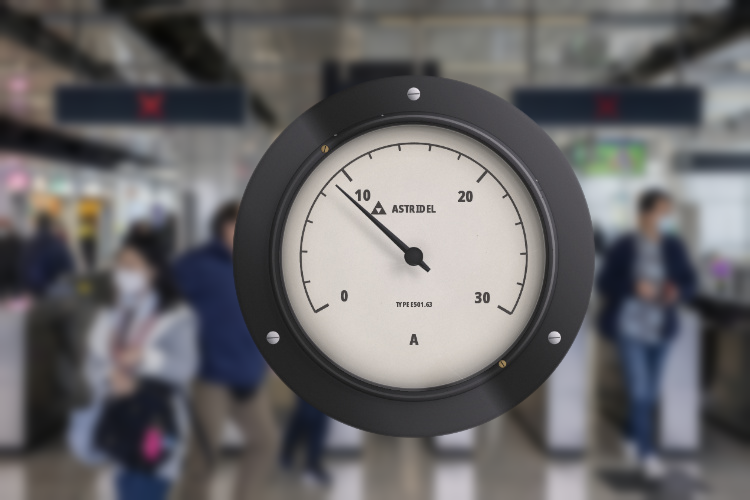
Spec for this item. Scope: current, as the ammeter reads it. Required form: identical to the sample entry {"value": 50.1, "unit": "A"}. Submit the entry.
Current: {"value": 9, "unit": "A"}
